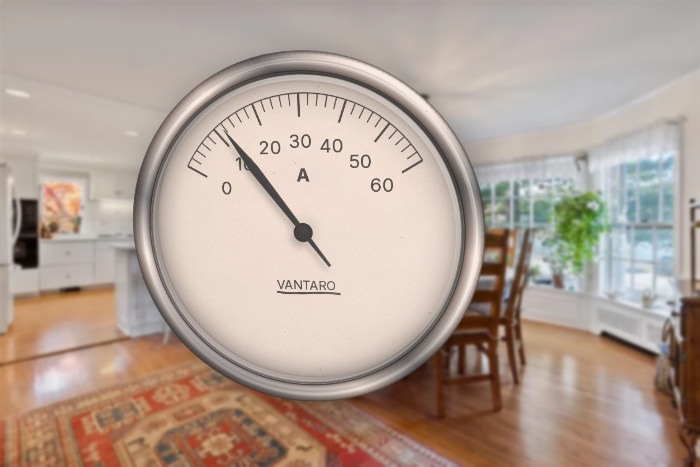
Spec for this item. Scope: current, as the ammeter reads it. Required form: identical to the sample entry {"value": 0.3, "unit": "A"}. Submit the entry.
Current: {"value": 12, "unit": "A"}
